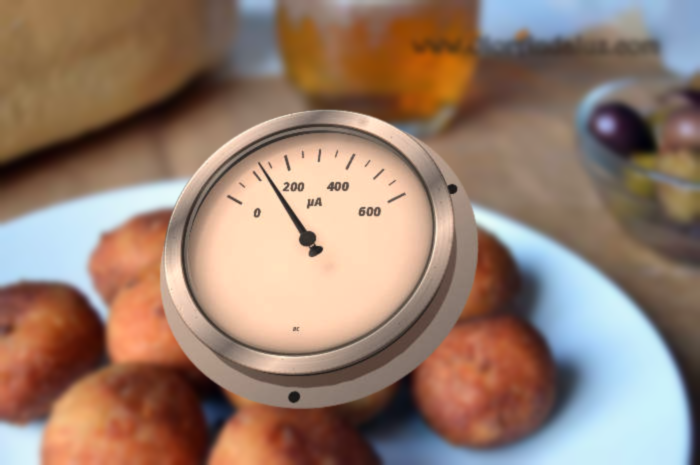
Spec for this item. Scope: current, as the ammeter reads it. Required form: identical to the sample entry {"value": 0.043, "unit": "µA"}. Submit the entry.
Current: {"value": 125, "unit": "µA"}
